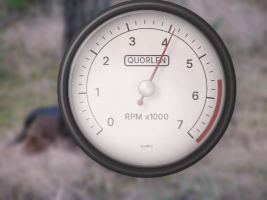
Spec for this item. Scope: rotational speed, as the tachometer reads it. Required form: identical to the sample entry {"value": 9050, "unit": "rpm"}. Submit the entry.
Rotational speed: {"value": 4100, "unit": "rpm"}
